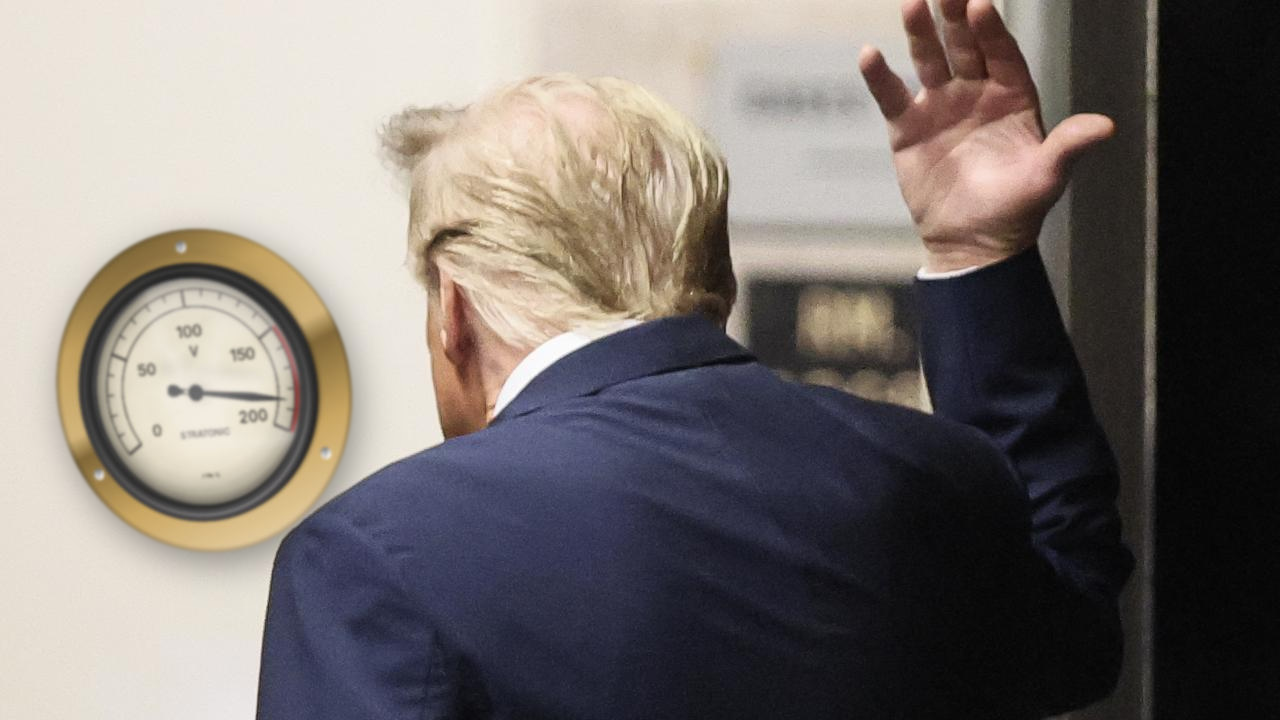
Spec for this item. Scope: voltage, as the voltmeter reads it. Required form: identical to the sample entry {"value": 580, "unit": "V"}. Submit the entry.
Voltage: {"value": 185, "unit": "V"}
